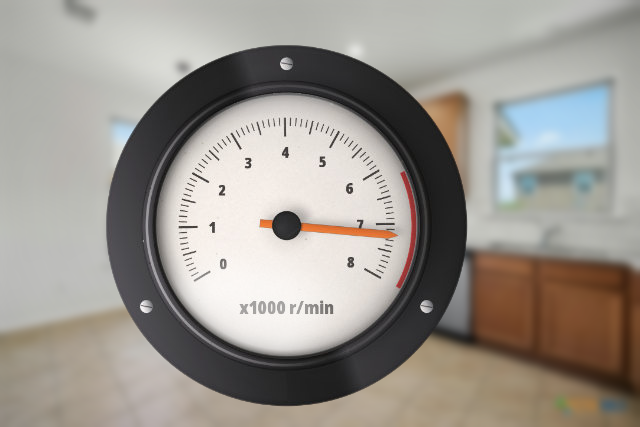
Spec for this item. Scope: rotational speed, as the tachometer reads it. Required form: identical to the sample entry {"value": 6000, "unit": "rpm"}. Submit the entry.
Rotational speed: {"value": 7200, "unit": "rpm"}
